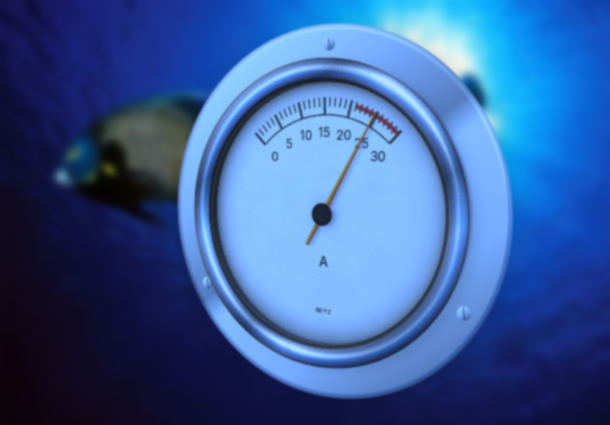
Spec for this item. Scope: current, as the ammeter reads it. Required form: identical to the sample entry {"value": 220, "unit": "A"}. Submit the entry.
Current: {"value": 25, "unit": "A"}
